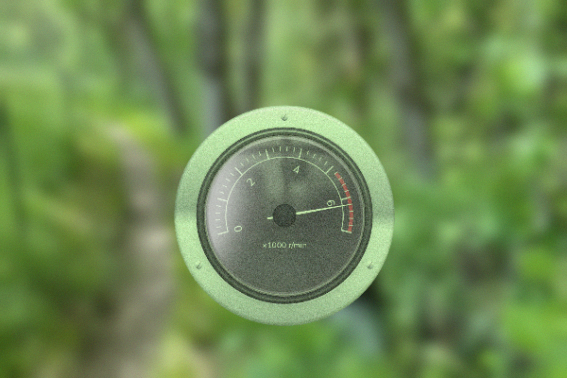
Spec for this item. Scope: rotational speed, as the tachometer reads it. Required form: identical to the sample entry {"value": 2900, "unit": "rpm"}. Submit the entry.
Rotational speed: {"value": 6200, "unit": "rpm"}
